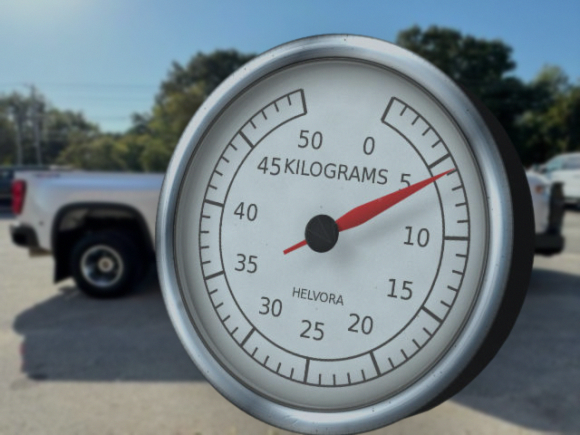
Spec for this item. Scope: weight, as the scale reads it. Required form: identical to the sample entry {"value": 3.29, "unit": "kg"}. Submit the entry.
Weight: {"value": 6, "unit": "kg"}
